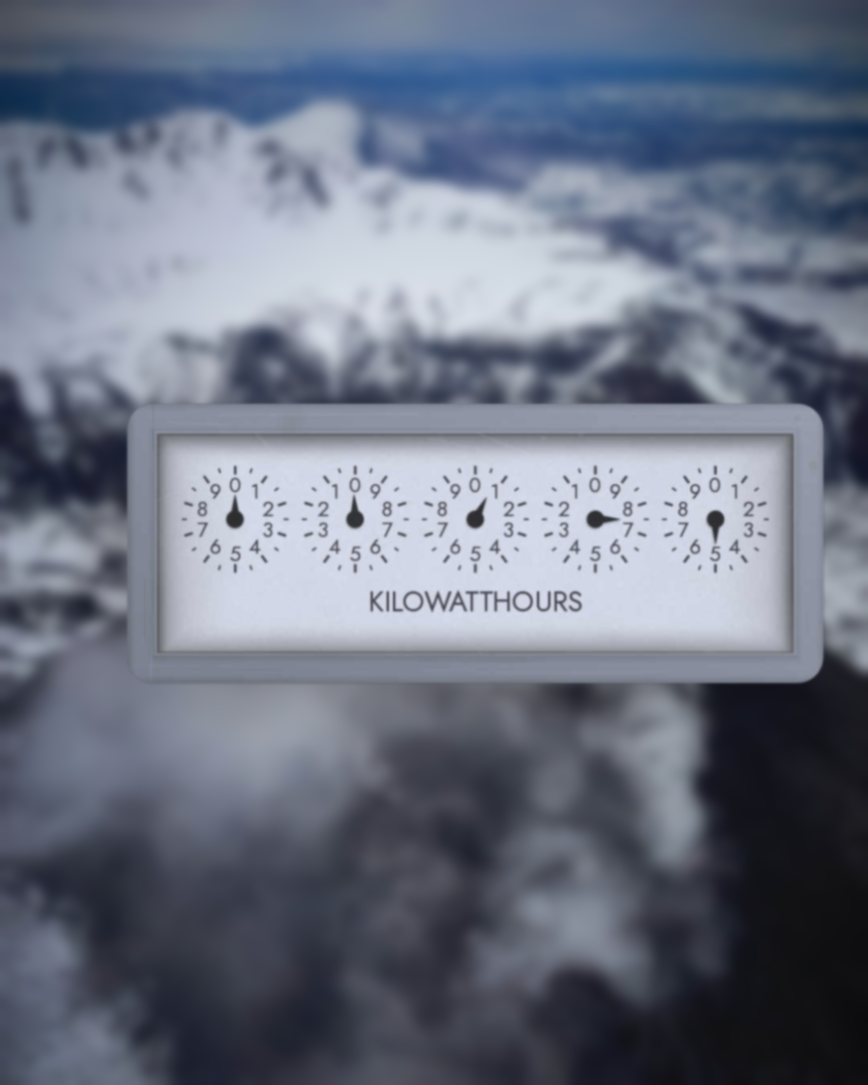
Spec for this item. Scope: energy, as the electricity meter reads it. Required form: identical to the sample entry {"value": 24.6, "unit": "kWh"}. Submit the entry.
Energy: {"value": 75, "unit": "kWh"}
